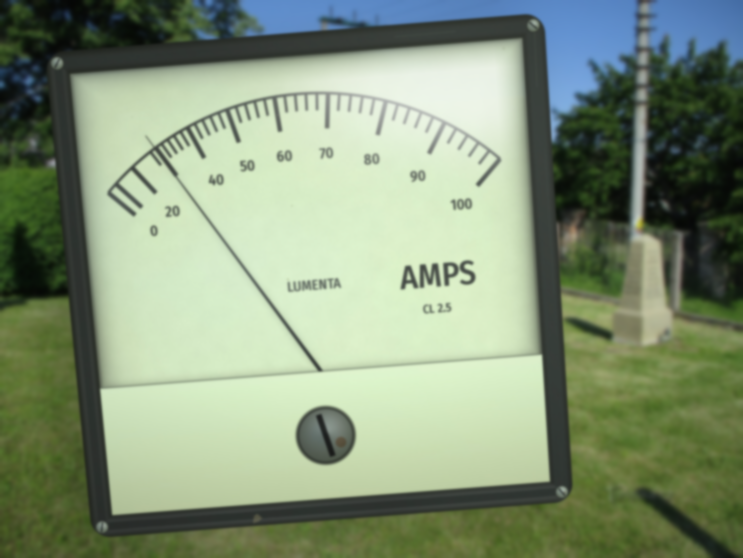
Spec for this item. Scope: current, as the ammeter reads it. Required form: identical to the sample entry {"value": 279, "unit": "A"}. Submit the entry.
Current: {"value": 30, "unit": "A"}
